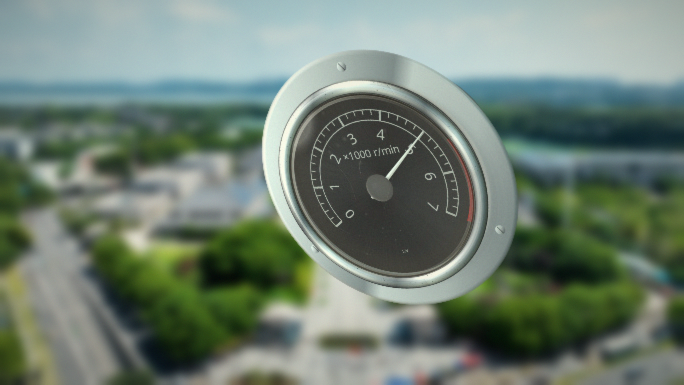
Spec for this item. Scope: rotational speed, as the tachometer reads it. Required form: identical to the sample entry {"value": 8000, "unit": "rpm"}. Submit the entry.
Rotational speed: {"value": 5000, "unit": "rpm"}
